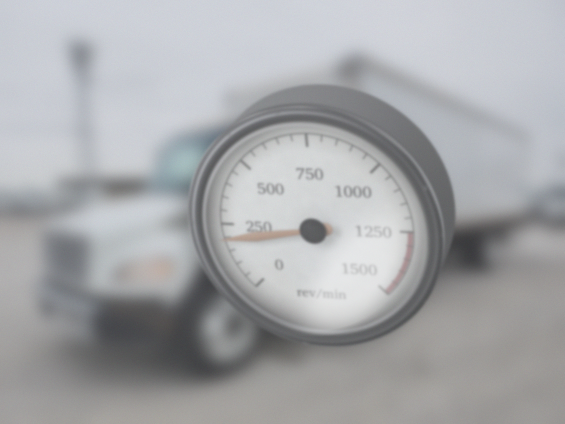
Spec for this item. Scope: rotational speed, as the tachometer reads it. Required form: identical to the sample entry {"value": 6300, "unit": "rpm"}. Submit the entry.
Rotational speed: {"value": 200, "unit": "rpm"}
